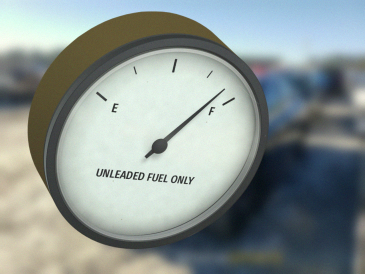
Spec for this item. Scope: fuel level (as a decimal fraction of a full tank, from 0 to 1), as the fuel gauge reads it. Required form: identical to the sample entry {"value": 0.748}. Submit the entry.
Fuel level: {"value": 0.875}
